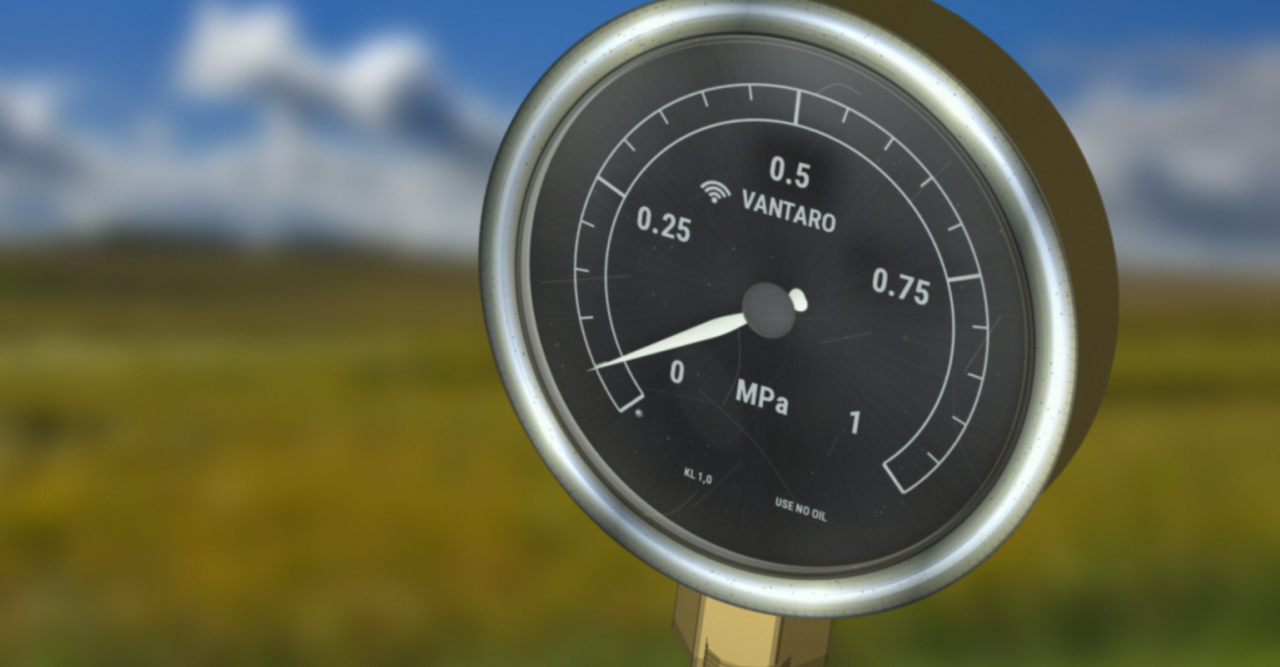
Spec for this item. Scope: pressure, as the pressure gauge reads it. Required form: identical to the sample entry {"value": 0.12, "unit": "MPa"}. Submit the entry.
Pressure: {"value": 0.05, "unit": "MPa"}
